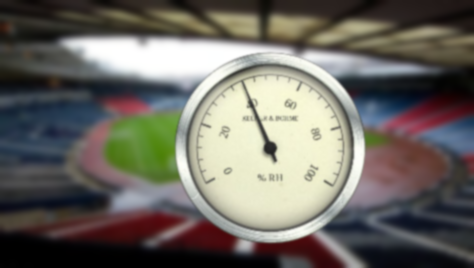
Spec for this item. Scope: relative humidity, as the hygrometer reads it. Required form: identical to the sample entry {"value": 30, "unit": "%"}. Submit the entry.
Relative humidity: {"value": 40, "unit": "%"}
